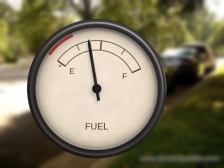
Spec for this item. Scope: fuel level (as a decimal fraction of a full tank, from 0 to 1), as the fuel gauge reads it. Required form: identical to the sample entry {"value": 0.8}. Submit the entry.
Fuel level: {"value": 0.375}
